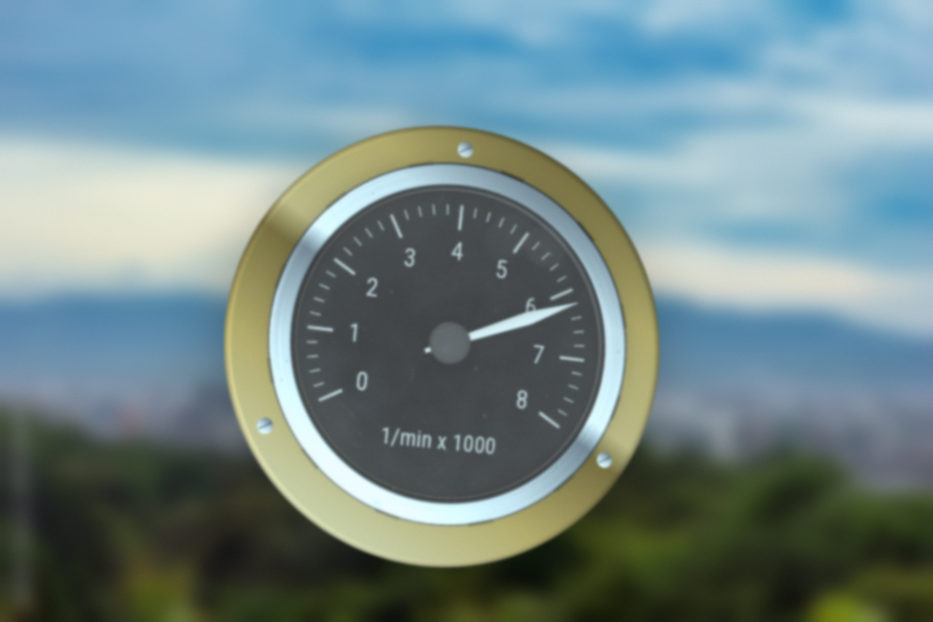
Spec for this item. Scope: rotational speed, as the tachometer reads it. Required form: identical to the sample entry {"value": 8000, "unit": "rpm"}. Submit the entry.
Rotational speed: {"value": 6200, "unit": "rpm"}
